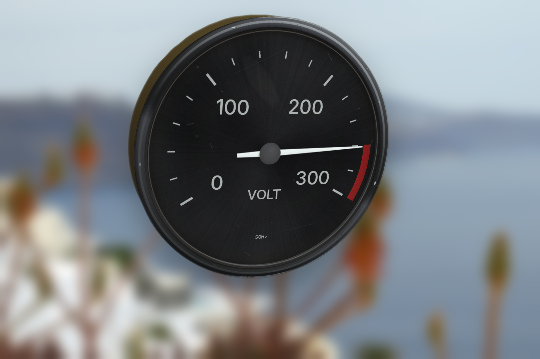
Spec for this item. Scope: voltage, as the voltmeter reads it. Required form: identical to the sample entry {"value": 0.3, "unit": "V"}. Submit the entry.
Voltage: {"value": 260, "unit": "V"}
